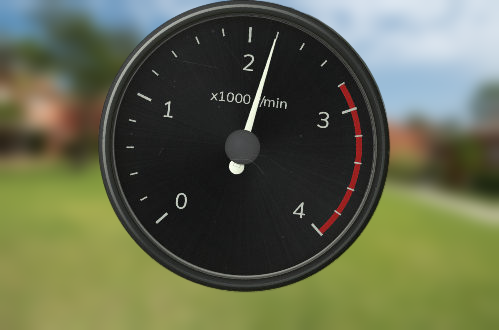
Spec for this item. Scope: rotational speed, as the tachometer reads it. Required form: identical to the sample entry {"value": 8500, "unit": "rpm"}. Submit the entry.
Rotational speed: {"value": 2200, "unit": "rpm"}
